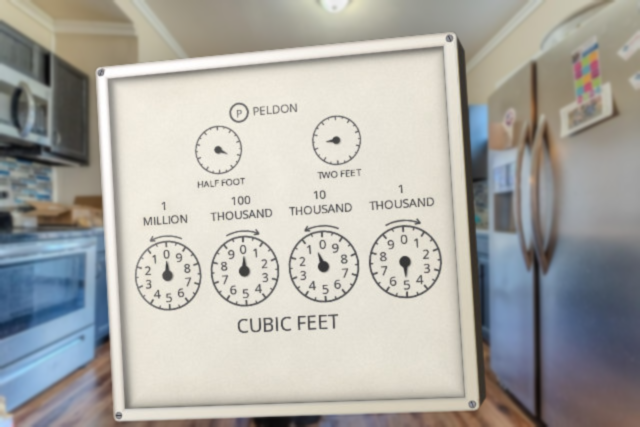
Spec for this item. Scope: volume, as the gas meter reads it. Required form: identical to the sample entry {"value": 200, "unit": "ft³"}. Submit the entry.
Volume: {"value": 500, "unit": "ft³"}
